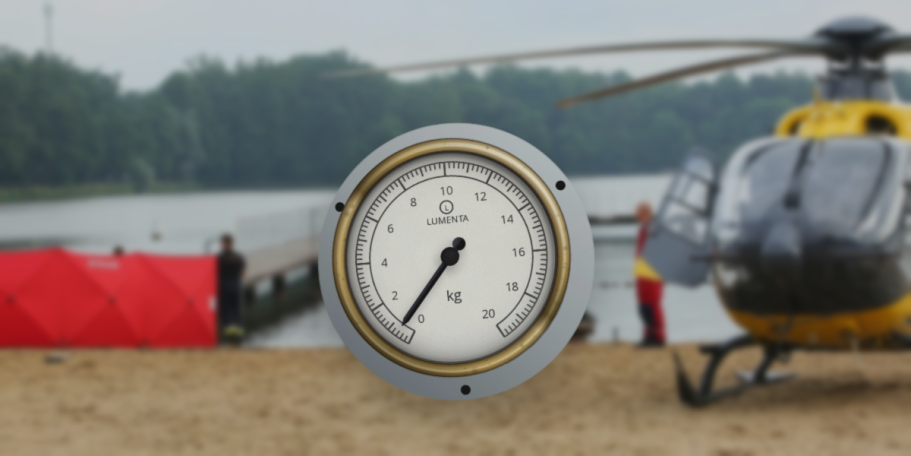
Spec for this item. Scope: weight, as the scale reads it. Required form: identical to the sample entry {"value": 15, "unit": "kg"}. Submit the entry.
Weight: {"value": 0.6, "unit": "kg"}
